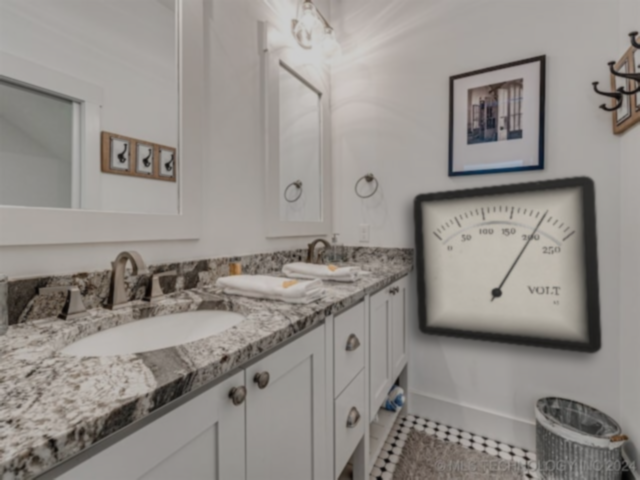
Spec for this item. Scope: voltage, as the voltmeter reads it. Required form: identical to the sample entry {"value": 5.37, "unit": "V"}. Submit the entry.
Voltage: {"value": 200, "unit": "V"}
